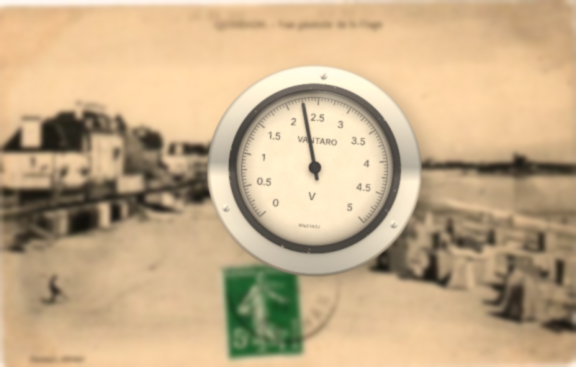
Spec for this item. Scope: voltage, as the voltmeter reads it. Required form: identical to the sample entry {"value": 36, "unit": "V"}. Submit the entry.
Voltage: {"value": 2.25, "unit": "V"}
